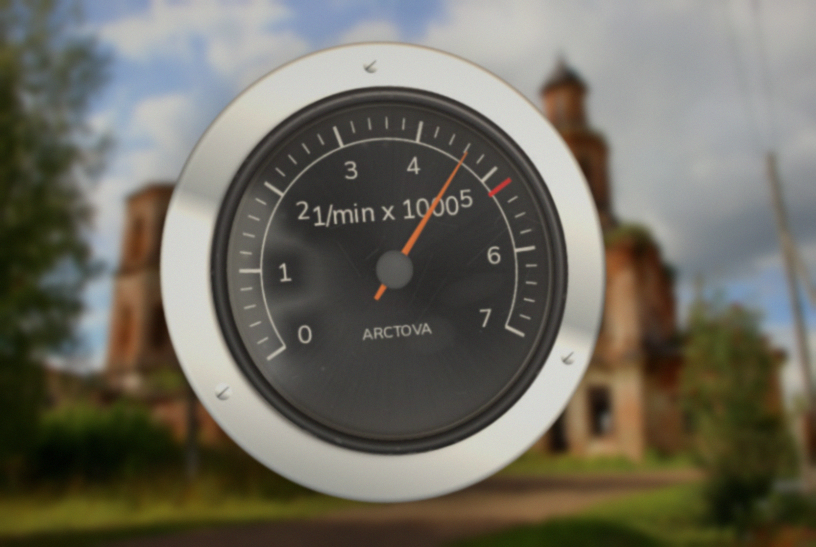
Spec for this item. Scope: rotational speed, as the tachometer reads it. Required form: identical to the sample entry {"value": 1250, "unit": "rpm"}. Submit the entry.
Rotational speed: {"value": 4600, "unit": "rpm"}
